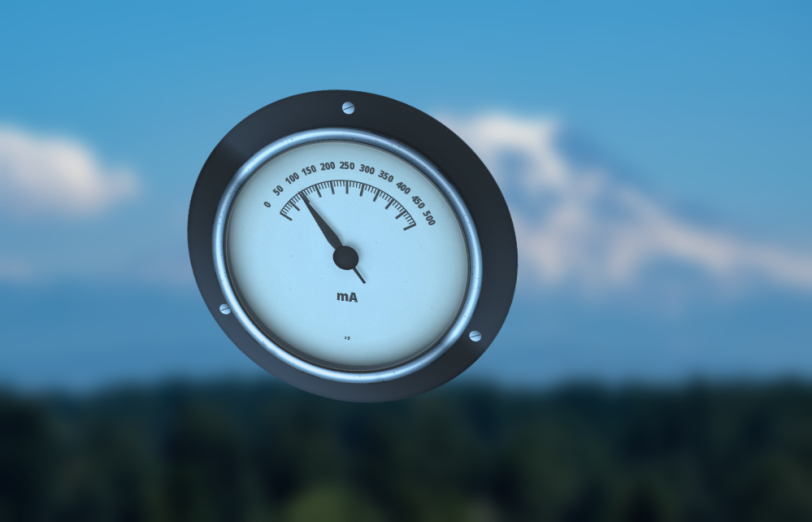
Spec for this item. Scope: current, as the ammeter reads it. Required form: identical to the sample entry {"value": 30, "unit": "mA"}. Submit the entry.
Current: {"value": 100, "unit": "mA"}
